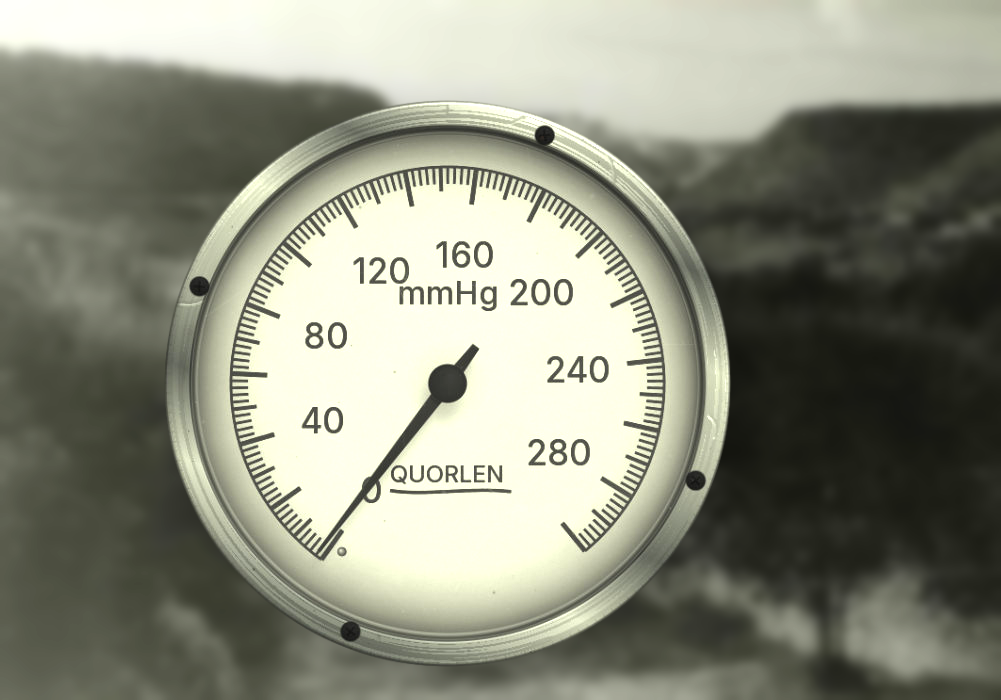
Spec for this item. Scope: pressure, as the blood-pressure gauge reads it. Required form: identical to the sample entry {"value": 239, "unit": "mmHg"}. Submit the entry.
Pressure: {"value": 2, "unit": "mmHg"}
